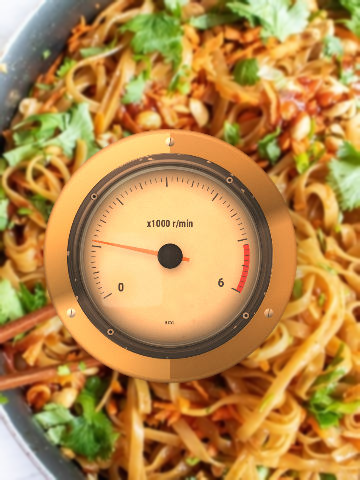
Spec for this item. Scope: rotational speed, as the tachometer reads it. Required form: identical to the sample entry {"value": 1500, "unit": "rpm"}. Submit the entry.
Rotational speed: {"value": 1100, "unit": "rpm"}
